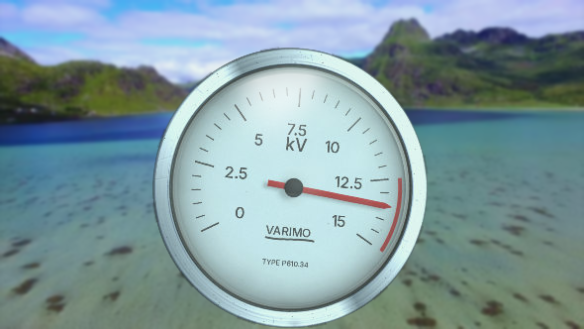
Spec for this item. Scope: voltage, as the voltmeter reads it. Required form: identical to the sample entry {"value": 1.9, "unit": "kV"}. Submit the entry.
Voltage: {"value": 13.5, "unit": "kV"}
